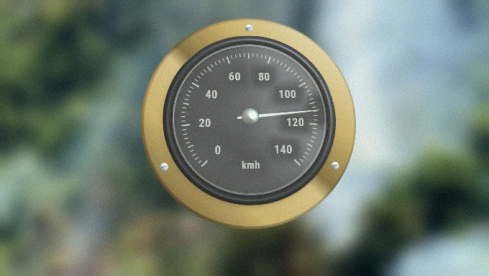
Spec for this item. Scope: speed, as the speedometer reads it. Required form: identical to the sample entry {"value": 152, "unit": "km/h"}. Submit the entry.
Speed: {"value": 114, "unit": "km/h"}
